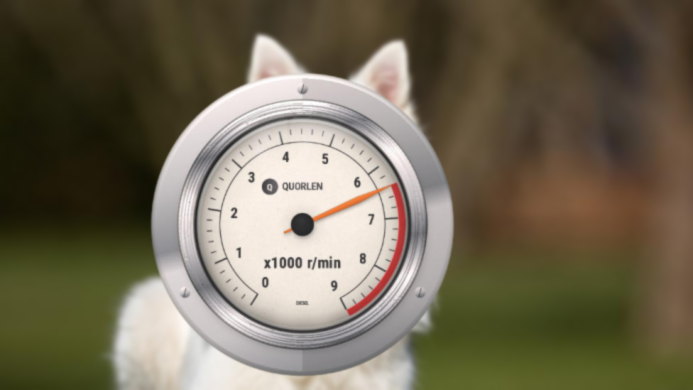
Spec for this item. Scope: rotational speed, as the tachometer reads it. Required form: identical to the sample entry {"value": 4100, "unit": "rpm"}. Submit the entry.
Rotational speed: {"value": 6400, "unit": "rpm"}
